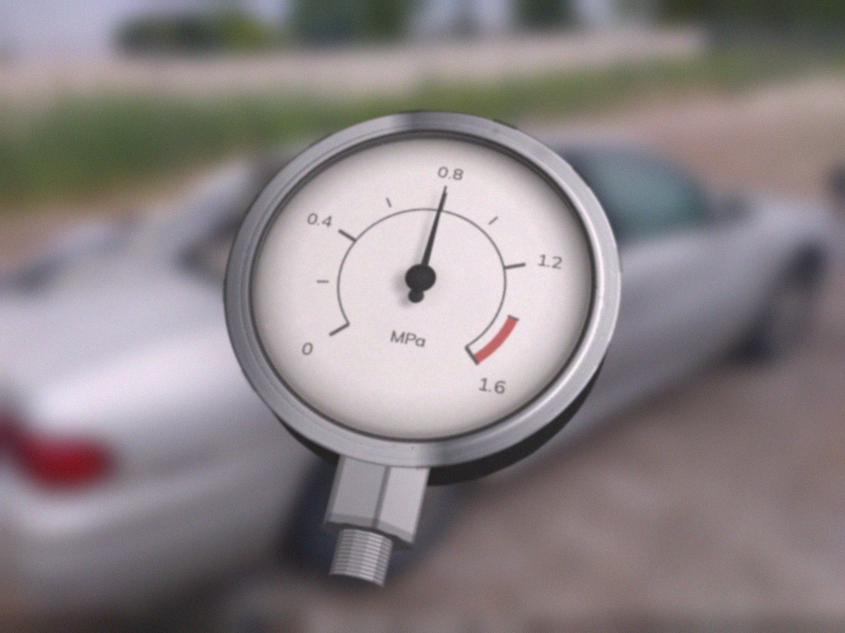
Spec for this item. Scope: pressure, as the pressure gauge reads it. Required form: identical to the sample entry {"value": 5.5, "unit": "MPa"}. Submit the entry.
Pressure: {"value": 0.8, "unit": "MPa"}
